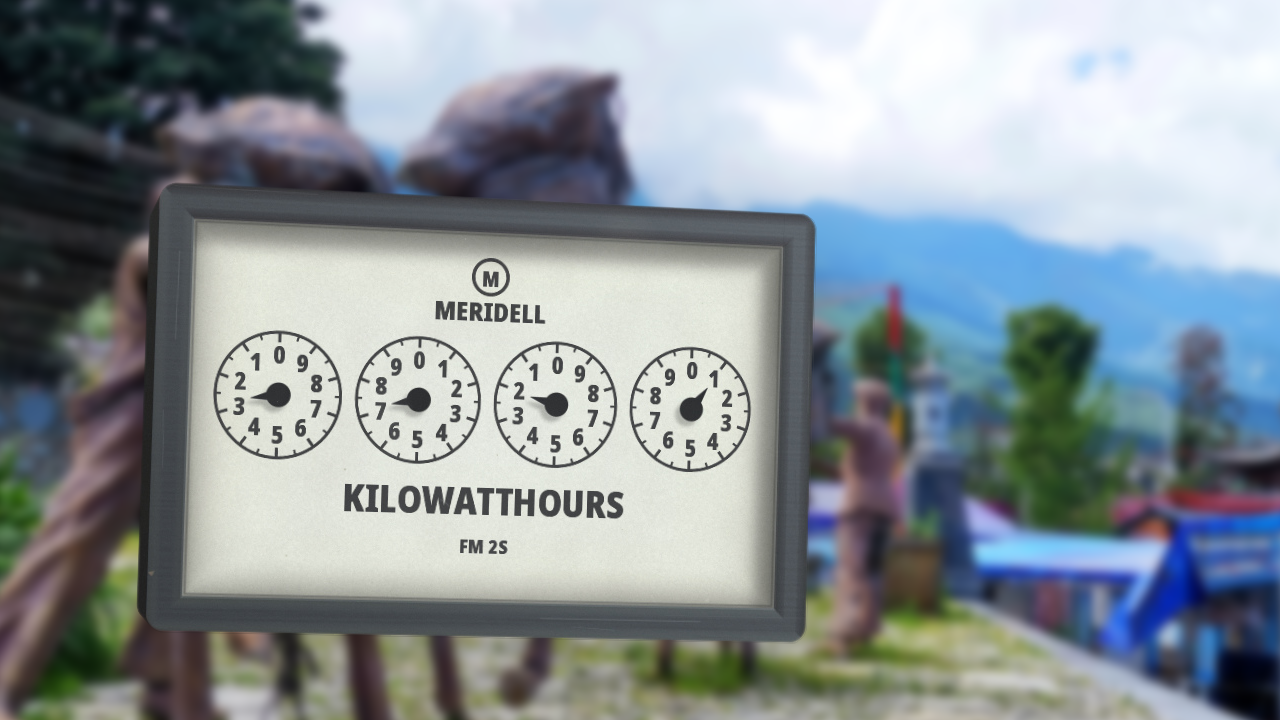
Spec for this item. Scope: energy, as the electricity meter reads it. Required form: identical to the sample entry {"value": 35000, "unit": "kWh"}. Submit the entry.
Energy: {"value": 2721, "unit": "kWh"}
